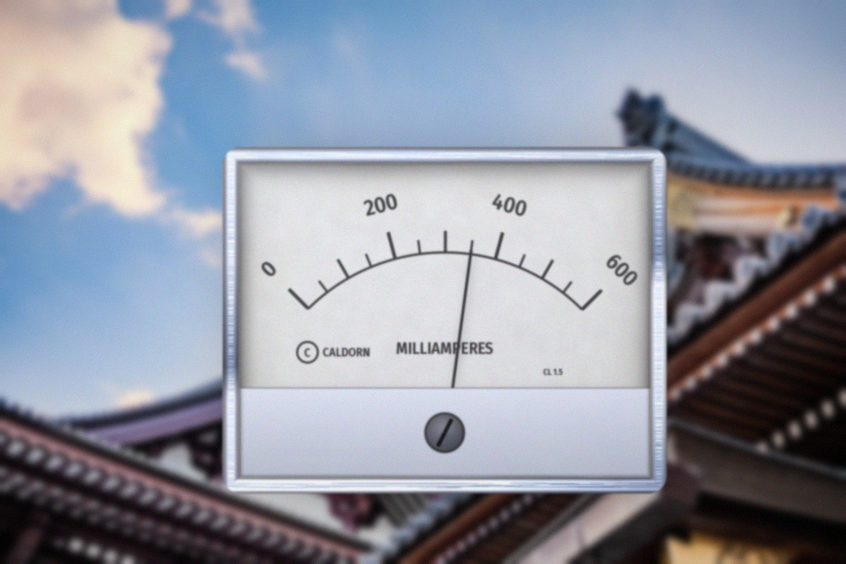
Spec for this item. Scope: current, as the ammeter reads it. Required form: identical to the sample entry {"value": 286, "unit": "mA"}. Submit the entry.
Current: {"value": 350, "unit": "mA"}
